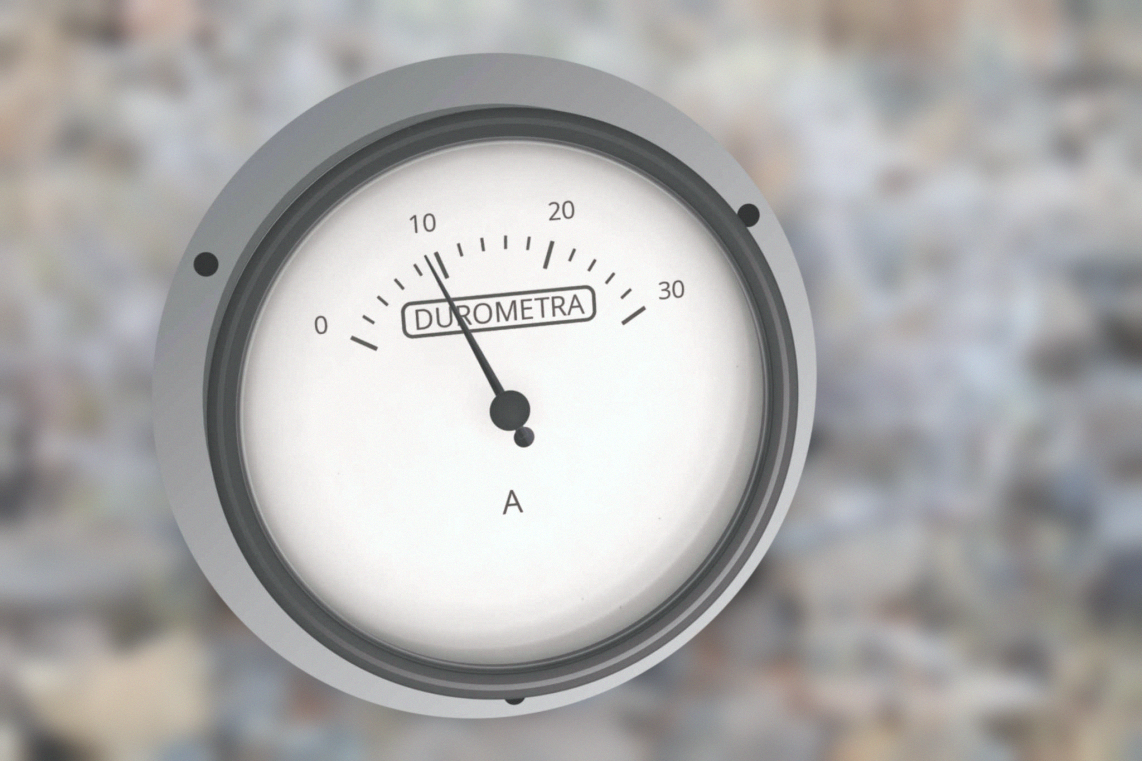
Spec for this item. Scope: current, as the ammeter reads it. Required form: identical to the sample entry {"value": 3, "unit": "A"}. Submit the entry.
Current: {"value": 9, "unit": "A"}
